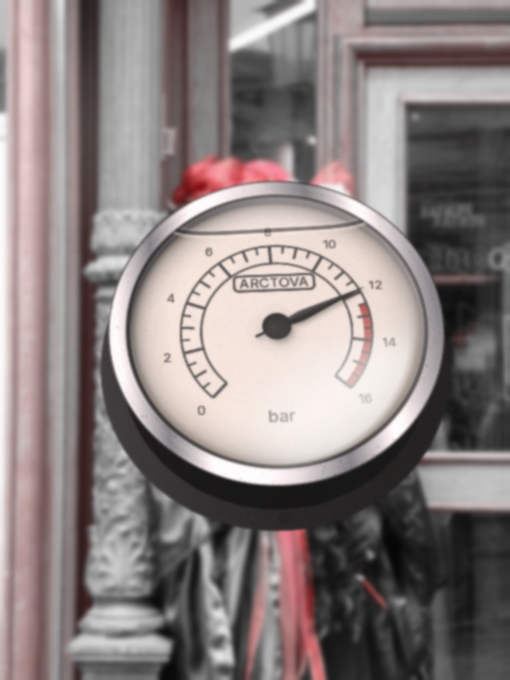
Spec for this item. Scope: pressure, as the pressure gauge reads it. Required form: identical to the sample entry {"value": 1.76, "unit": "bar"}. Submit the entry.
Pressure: {"value": 12, "unit": "bar"}
